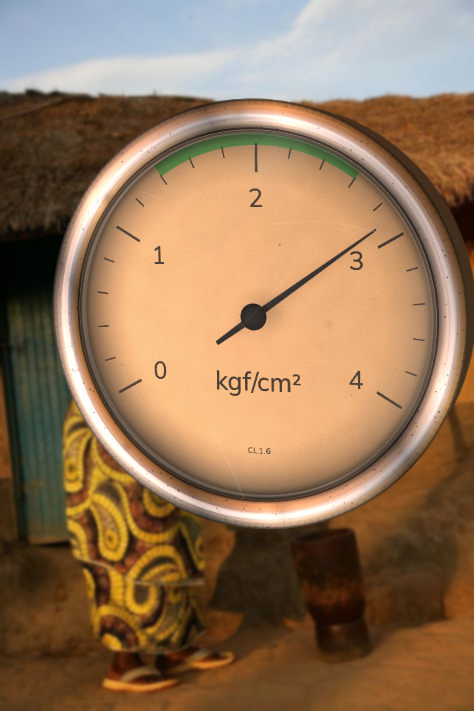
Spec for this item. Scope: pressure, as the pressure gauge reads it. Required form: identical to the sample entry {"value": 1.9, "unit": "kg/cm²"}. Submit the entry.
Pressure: {"value": 2.9, "unit": "kg/cm²"}
